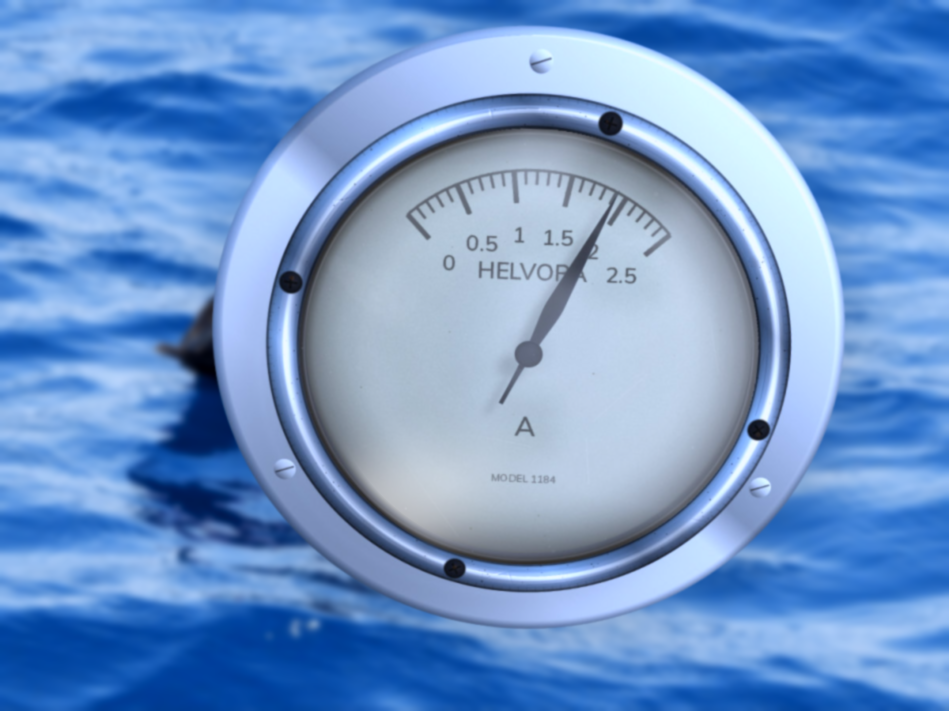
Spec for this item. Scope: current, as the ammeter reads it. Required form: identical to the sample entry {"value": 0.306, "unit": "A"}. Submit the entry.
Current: {"value": 1.9, "unit": "A"}
